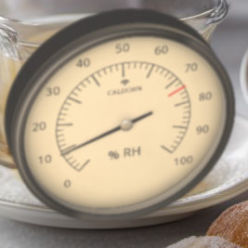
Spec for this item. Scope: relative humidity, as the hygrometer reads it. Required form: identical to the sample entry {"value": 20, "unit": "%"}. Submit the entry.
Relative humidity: {"value": 10, "unit": "%"}
